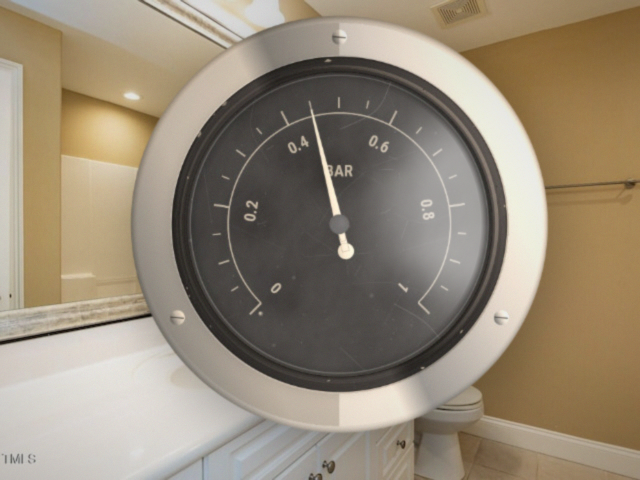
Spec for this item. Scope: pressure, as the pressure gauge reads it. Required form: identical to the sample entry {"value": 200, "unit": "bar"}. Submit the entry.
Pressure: {"value": 0.45, "unit": "bar"}
